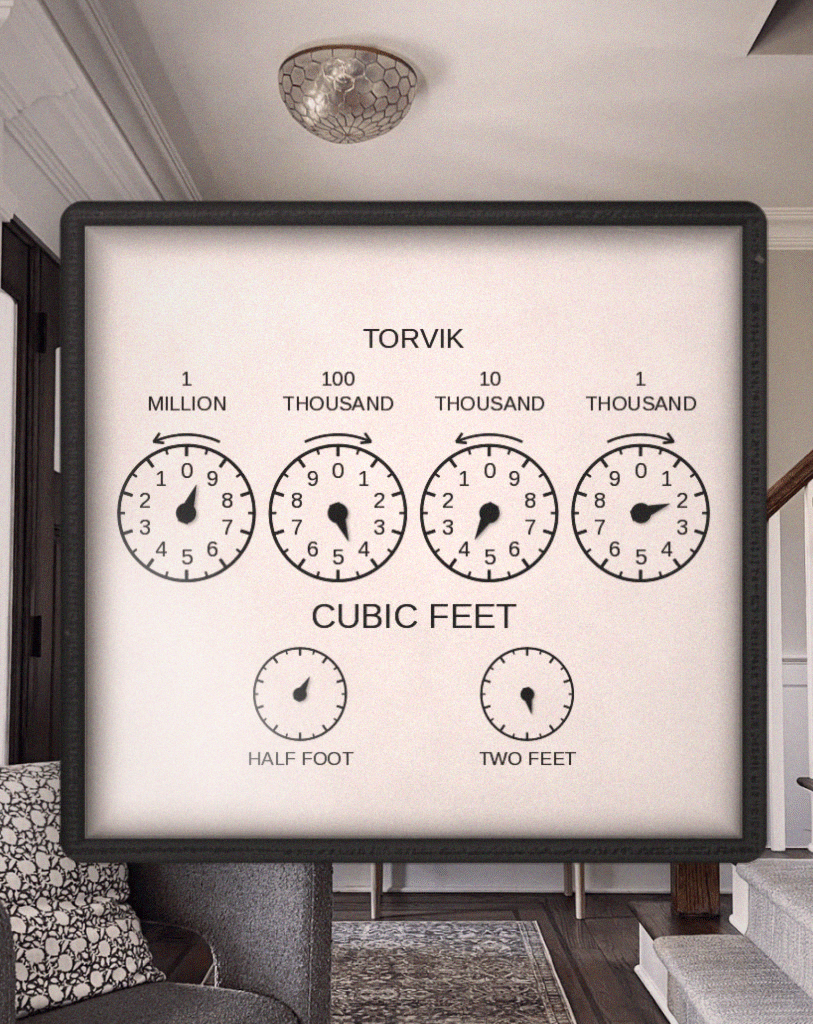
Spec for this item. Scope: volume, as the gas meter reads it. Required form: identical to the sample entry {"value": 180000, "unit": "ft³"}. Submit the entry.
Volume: {"value": 944200, "unit": "ft³"}
